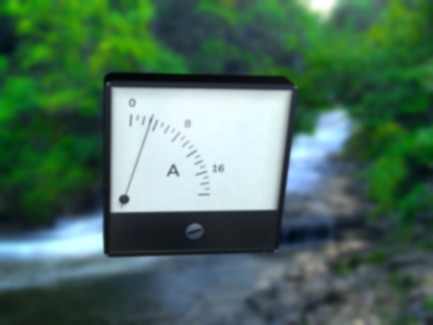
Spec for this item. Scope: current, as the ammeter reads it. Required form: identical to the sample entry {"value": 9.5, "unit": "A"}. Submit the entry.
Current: {"value": 3, "unit": "A"}
